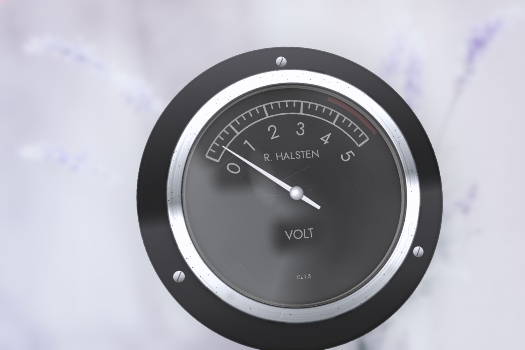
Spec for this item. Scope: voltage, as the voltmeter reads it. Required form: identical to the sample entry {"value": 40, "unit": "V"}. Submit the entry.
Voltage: {"value": 0.4, "unit": "V"}
